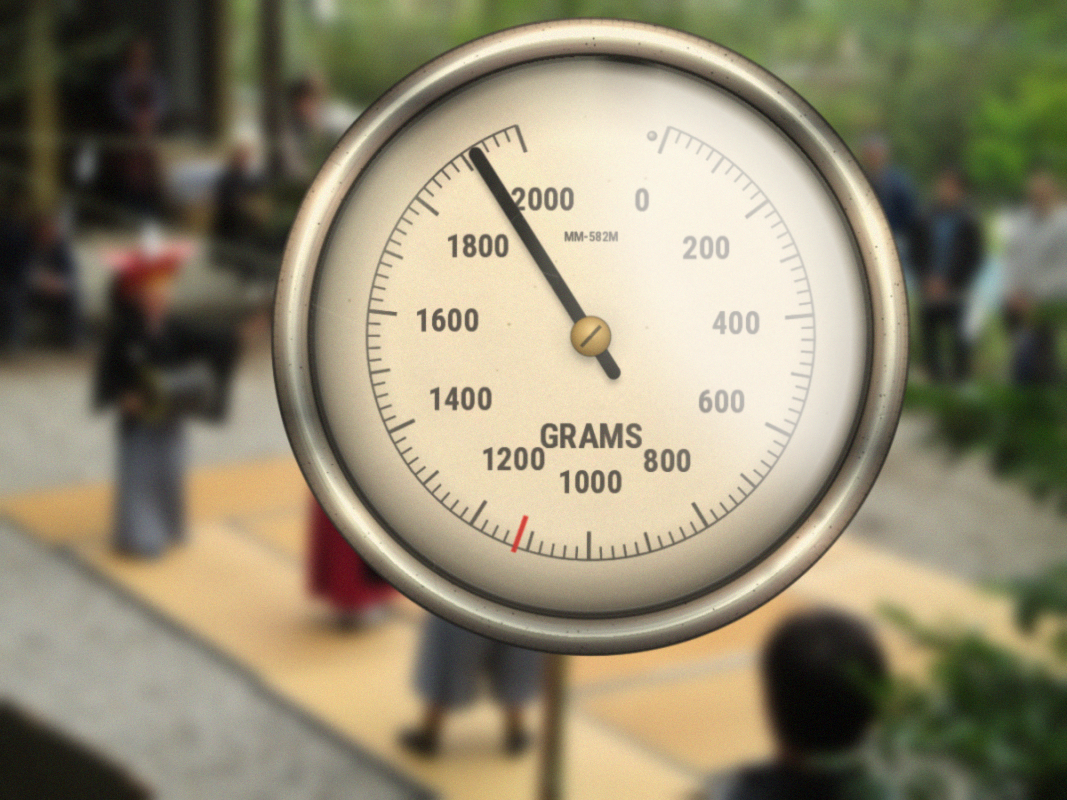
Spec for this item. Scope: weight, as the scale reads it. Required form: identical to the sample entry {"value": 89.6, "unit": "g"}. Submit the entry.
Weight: {"value": 1920, "unit": "g"}
